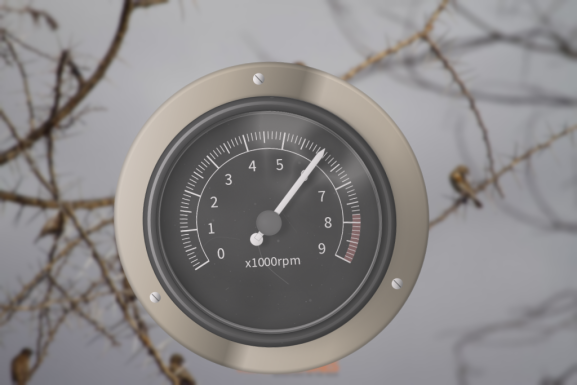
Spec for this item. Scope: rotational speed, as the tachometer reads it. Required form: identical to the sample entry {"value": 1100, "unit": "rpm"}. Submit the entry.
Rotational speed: {"value": 6000, "unit": "rpm"}
